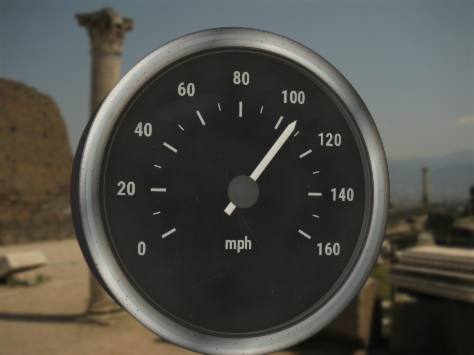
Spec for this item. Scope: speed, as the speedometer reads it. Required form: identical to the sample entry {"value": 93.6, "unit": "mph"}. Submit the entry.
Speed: {"value": 105, "unit": "mph"}
